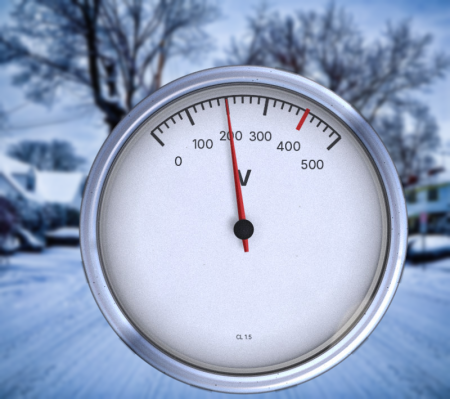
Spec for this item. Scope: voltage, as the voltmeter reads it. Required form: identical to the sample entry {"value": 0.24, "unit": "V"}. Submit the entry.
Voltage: {"value": 200, "unit": "V"}
